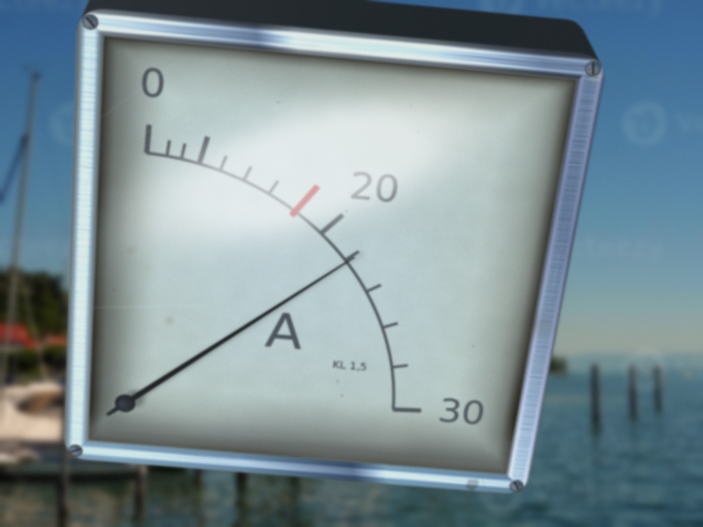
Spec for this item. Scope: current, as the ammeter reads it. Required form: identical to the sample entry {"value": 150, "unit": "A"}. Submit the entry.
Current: {"value": 22, "unit": "A"}
